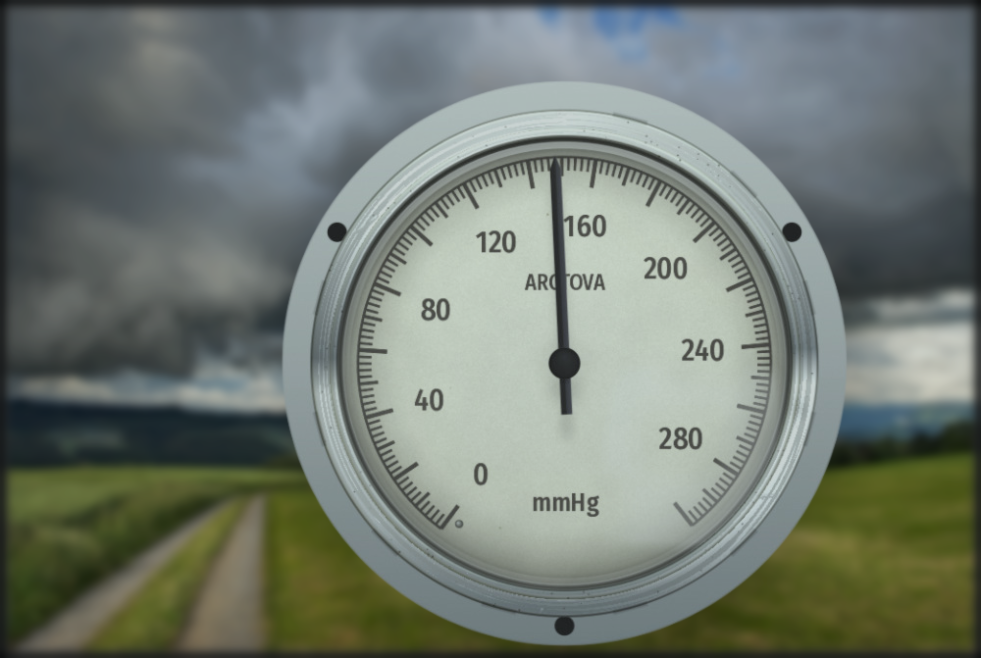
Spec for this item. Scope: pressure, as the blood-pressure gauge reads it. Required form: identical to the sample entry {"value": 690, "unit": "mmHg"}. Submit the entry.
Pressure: {"value": 148, "unit": "mmHg"}
